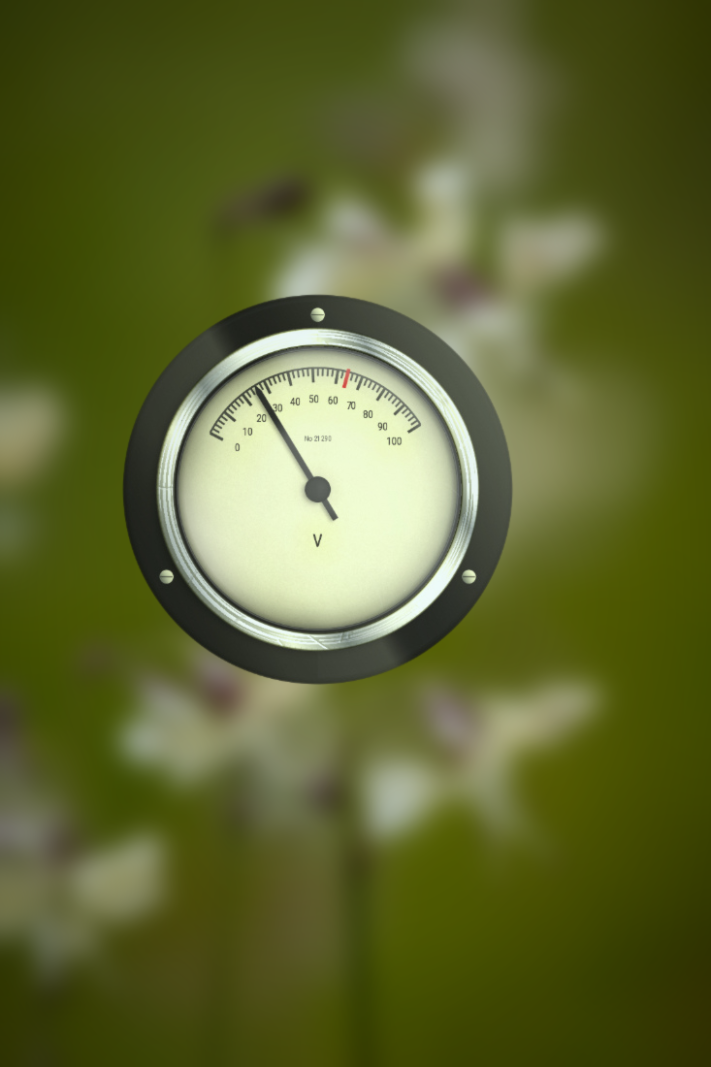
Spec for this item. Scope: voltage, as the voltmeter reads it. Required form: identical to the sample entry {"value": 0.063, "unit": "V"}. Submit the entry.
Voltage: {"value": 26, "unit": "V"}
